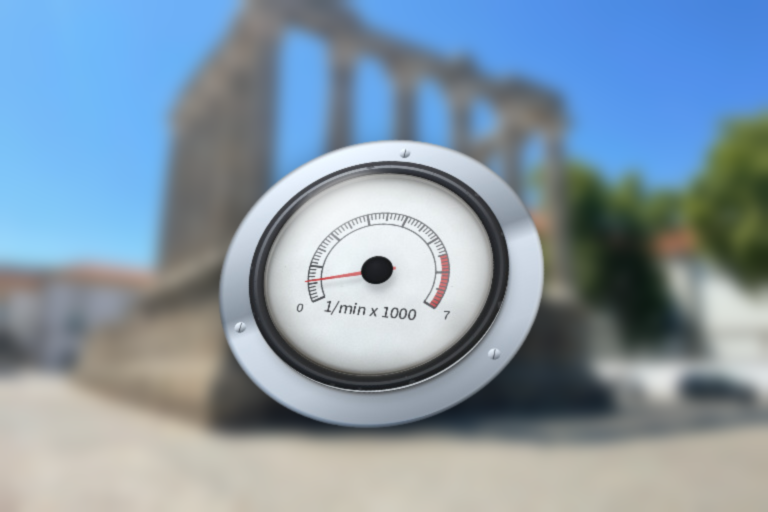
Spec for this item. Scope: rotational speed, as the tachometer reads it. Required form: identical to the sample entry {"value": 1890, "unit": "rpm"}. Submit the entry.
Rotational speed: {"value": 500, "unit": "rpm"}
